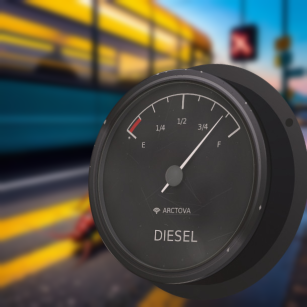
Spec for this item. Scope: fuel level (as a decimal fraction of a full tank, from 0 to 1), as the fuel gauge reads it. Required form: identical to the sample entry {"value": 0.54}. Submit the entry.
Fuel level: {"value": 0.875}
